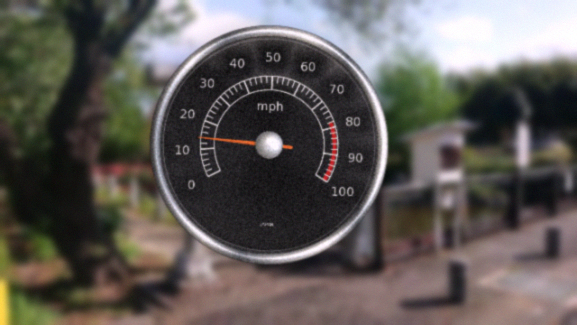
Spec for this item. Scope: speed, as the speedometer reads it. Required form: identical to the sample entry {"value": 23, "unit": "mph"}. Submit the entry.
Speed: {"value": 14, "unit": "mph"}
